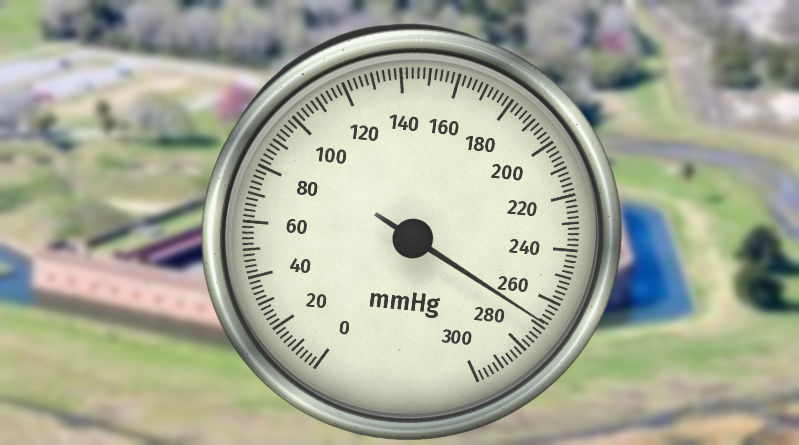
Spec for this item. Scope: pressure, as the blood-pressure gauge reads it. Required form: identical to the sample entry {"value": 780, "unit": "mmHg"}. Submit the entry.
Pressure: {"value": 268, "unit": "mmHg"}
